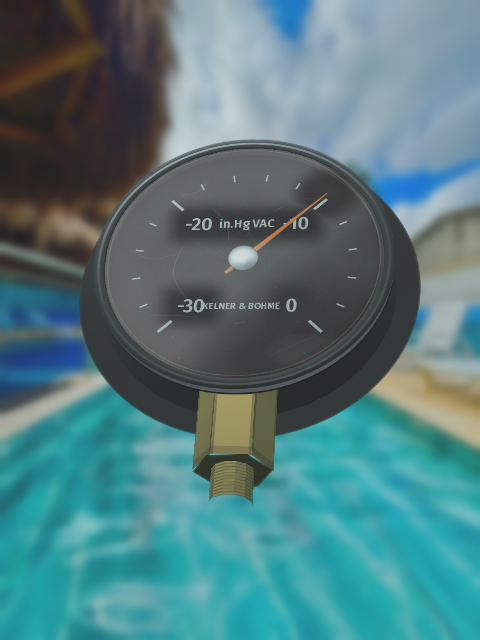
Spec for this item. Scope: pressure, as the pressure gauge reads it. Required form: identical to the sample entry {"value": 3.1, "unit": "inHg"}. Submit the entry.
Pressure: {"value": -10, "unit": "inHg"}
